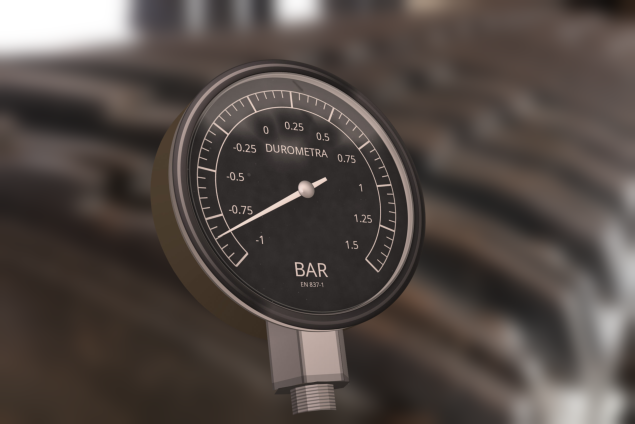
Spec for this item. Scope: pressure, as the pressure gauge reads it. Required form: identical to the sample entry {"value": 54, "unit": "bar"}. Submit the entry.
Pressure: {"value": -0.85, "unit": "bar"}
